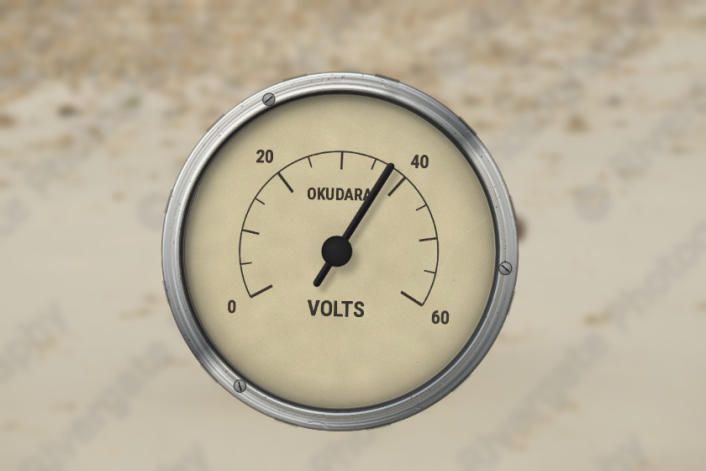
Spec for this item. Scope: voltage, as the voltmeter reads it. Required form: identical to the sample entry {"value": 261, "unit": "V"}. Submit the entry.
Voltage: {"value": 37.5, "unit": "V"}
